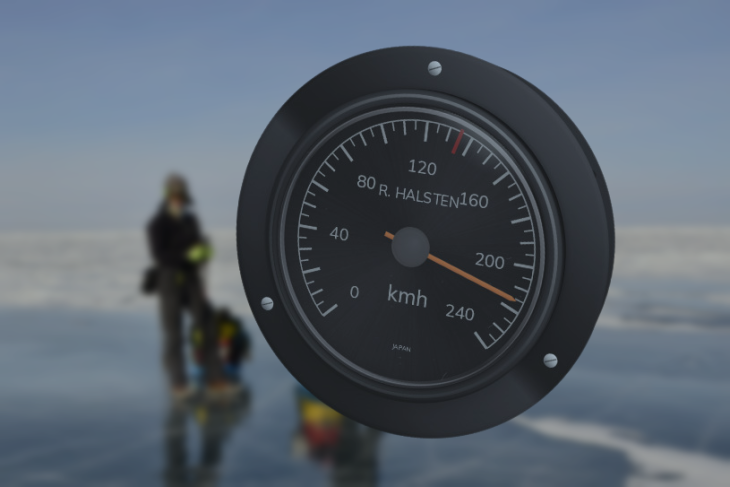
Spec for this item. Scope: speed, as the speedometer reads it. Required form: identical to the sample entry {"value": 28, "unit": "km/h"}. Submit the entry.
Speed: {"value": 215, "unit": "km/h"}
